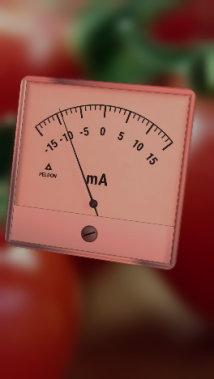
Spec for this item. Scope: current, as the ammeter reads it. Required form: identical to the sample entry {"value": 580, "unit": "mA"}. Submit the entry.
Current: {"value": -9, "unit": "mA"}
